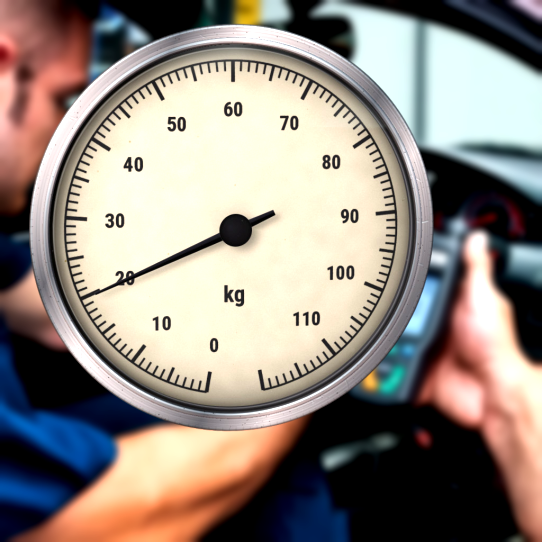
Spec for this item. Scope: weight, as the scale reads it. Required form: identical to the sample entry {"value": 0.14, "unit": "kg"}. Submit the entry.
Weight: {"value": 20, "unit": "kg"}
